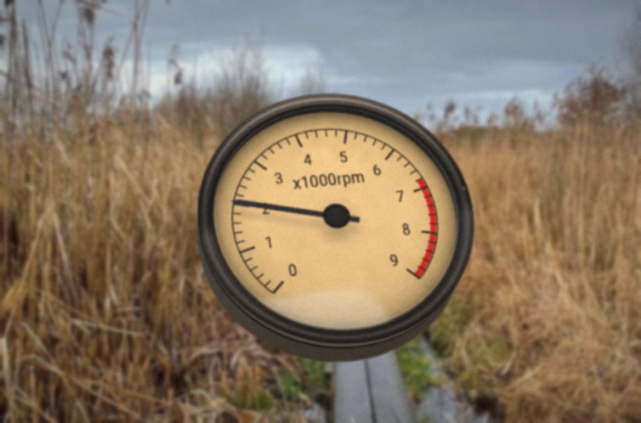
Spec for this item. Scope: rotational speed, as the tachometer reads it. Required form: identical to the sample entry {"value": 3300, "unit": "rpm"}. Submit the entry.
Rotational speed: {"value": 2000, "unit": "rpm"}
